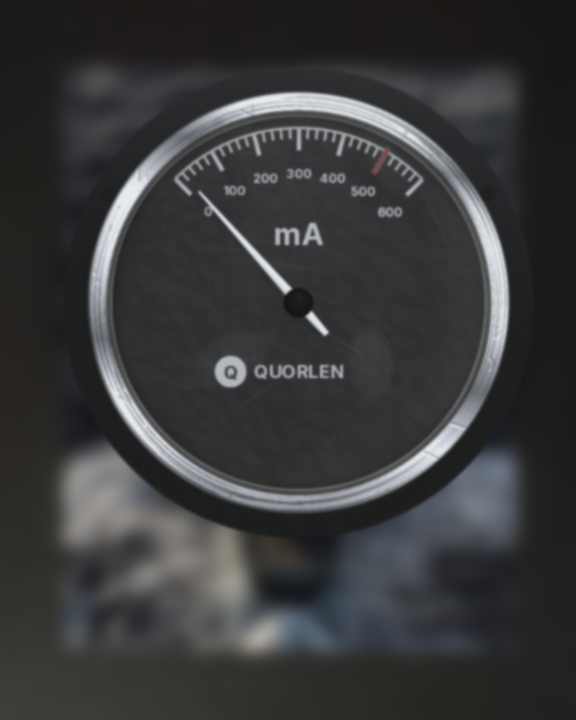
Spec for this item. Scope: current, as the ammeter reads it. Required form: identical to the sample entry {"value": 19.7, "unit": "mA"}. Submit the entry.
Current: {"value": 20, "unit": "mA"}
